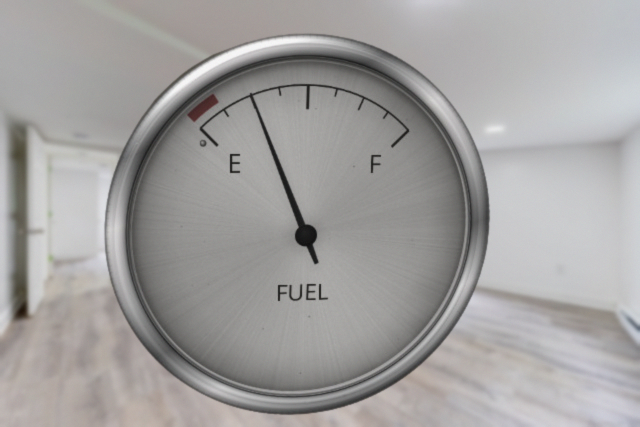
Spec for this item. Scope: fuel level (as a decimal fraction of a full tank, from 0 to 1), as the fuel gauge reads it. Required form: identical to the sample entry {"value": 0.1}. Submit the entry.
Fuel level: {"value": 0.25}
